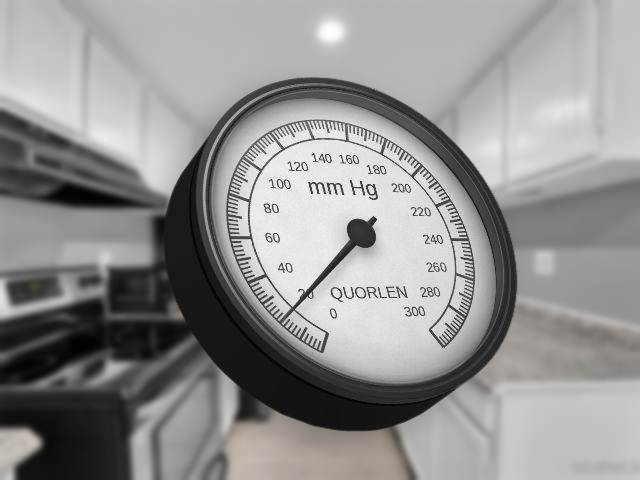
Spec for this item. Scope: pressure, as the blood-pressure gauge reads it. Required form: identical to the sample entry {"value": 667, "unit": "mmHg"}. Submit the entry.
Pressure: {"value": 20, "unit": "mmHg"}
